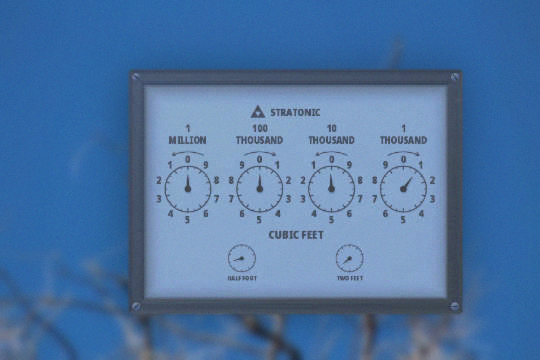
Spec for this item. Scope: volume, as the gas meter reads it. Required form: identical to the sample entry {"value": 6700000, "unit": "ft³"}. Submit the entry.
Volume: {"value": 100, "unit": "ft³"}
